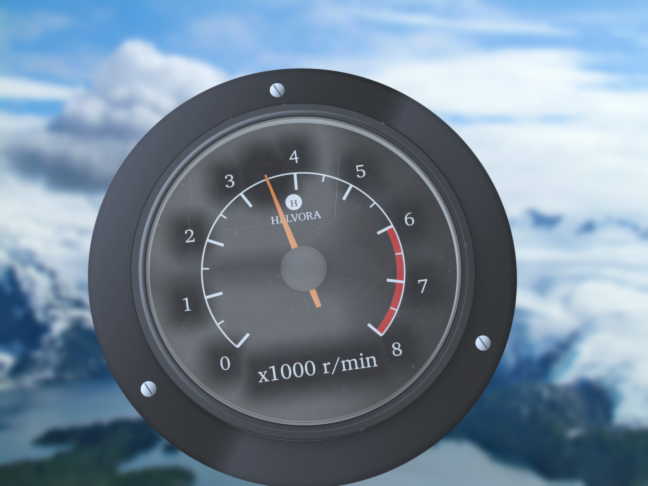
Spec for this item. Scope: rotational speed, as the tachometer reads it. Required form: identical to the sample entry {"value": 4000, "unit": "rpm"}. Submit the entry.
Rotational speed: {"value": 3500, "unit": "rpm"}
